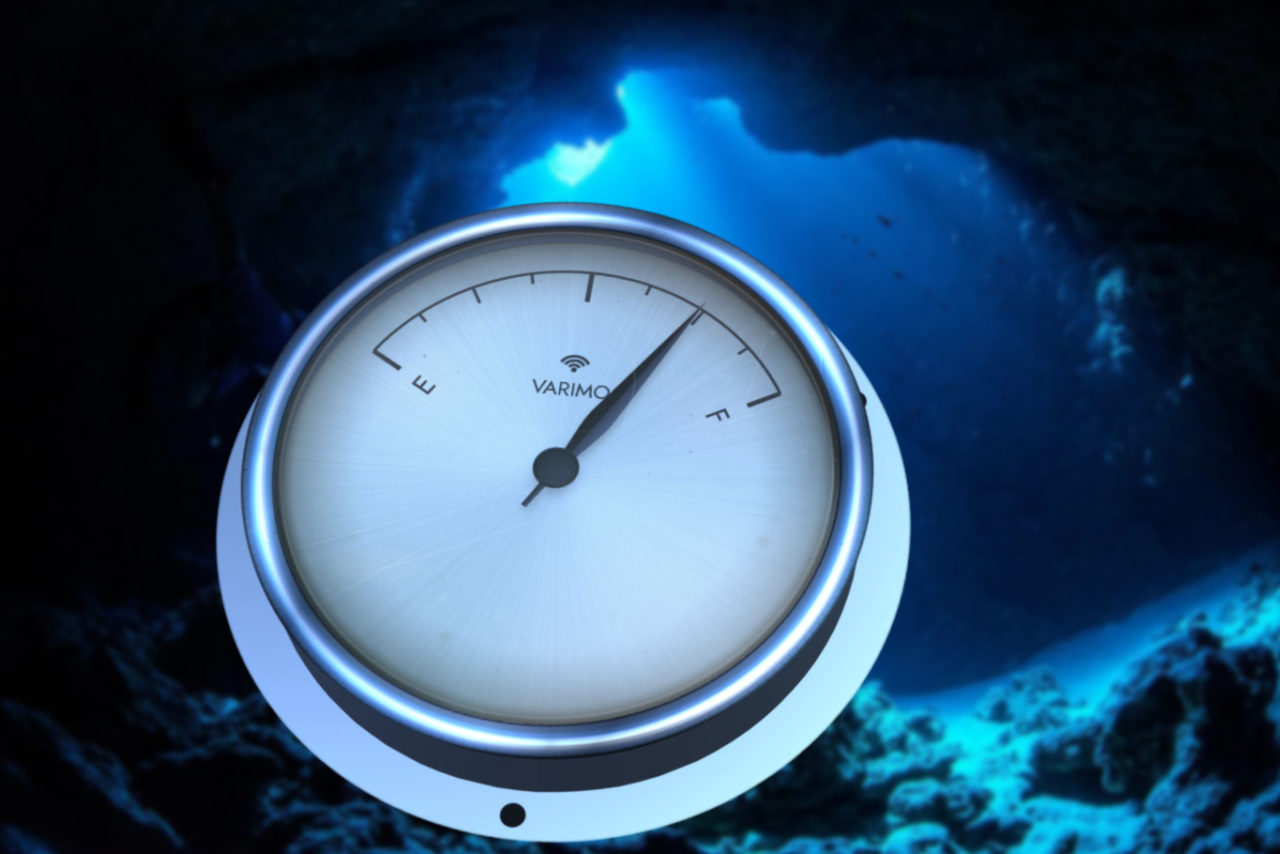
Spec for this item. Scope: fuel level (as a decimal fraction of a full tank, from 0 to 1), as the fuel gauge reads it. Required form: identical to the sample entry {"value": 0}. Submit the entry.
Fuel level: {"value": 0.75}
